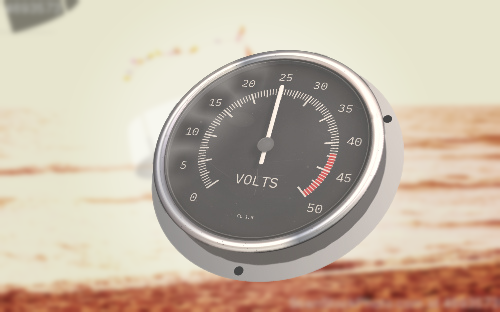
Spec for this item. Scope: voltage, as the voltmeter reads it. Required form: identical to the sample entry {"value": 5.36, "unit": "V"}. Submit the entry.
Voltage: {"value": 25, "unit": "V"}
